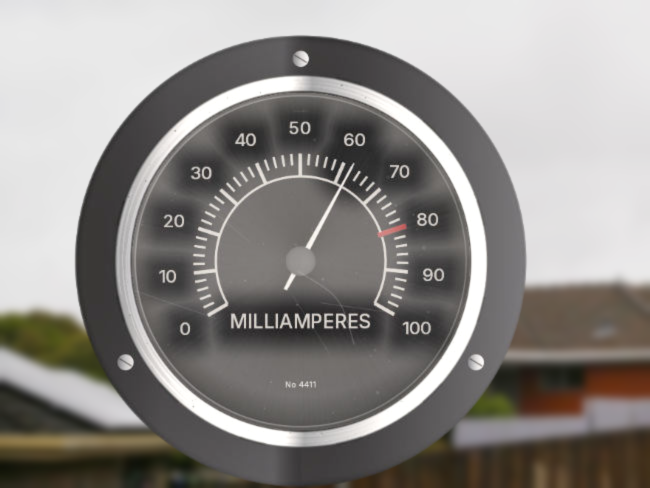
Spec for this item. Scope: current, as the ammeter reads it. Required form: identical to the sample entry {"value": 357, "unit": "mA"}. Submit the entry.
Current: {"value": 62, "unit": "mA"}
